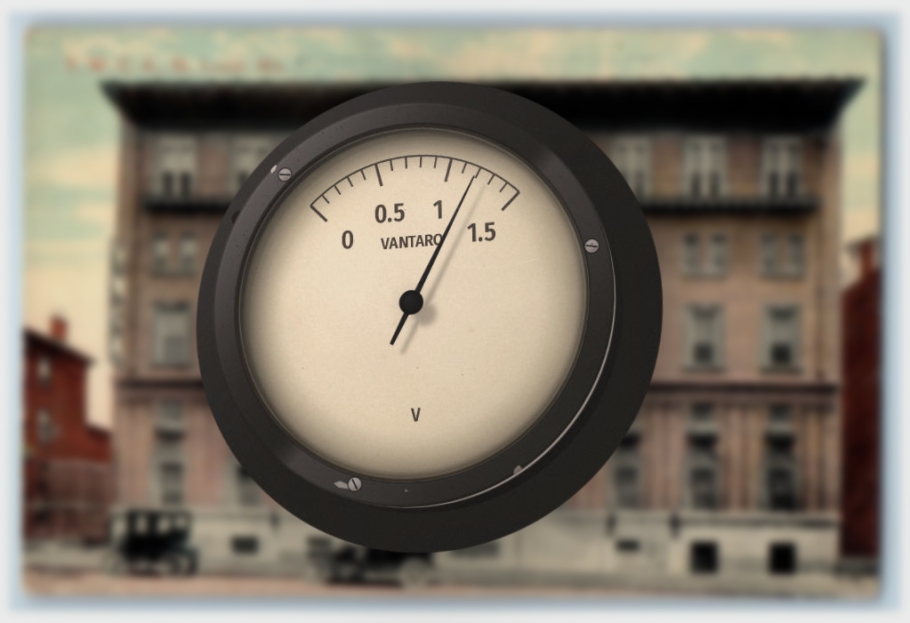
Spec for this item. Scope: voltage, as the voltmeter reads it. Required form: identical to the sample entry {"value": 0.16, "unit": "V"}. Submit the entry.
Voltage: {"value": 1.2, "unit": "V"}
